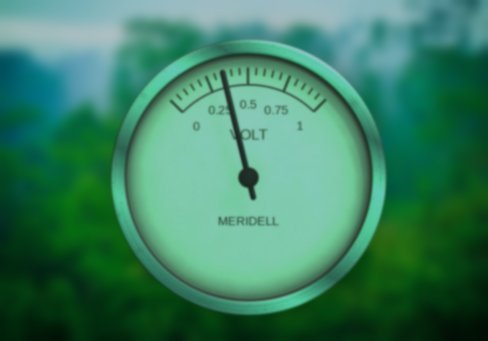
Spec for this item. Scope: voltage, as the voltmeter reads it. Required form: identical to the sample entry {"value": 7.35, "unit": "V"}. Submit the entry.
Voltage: {"value": 0.35, "unit": "V"}
